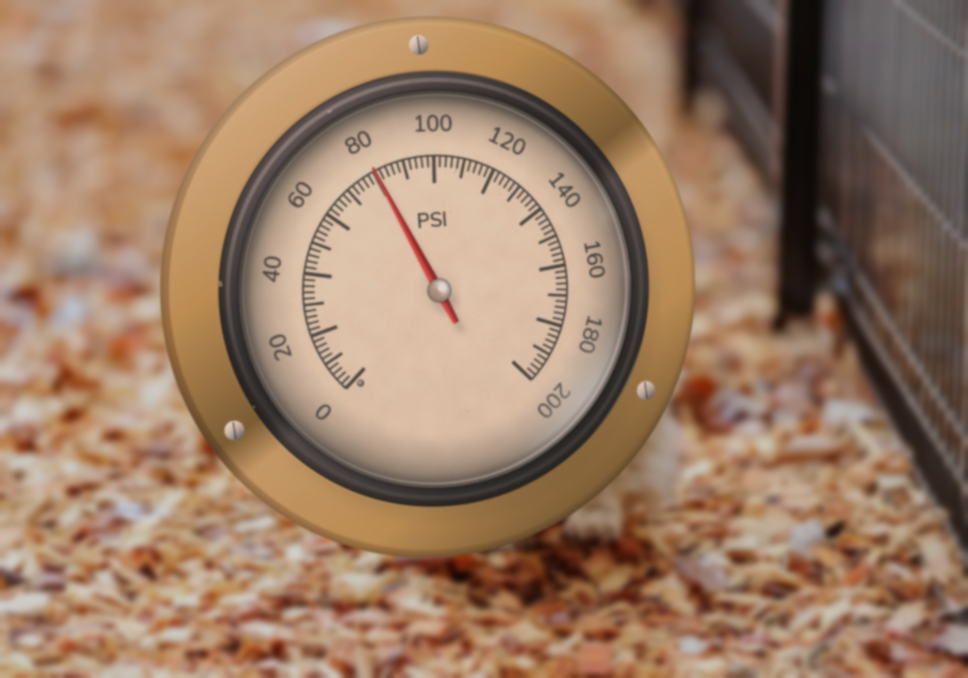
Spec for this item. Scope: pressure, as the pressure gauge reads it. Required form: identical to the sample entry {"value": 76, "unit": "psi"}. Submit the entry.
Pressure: {"value": 80, "unit": "psi"}
